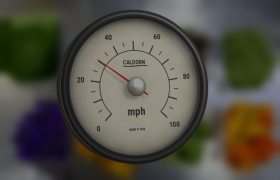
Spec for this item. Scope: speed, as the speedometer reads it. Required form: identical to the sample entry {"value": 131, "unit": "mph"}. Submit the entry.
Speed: {"value": 30, "unit": "mph"}
